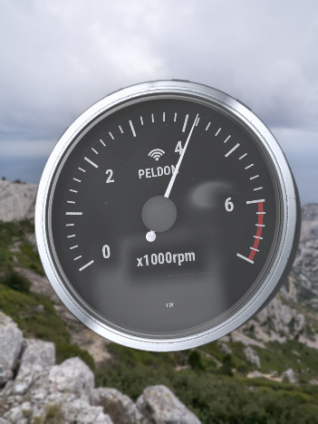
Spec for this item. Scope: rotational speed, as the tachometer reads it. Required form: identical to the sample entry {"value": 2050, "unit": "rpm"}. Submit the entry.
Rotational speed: {"value": 4200, "unit": "rpm"}
